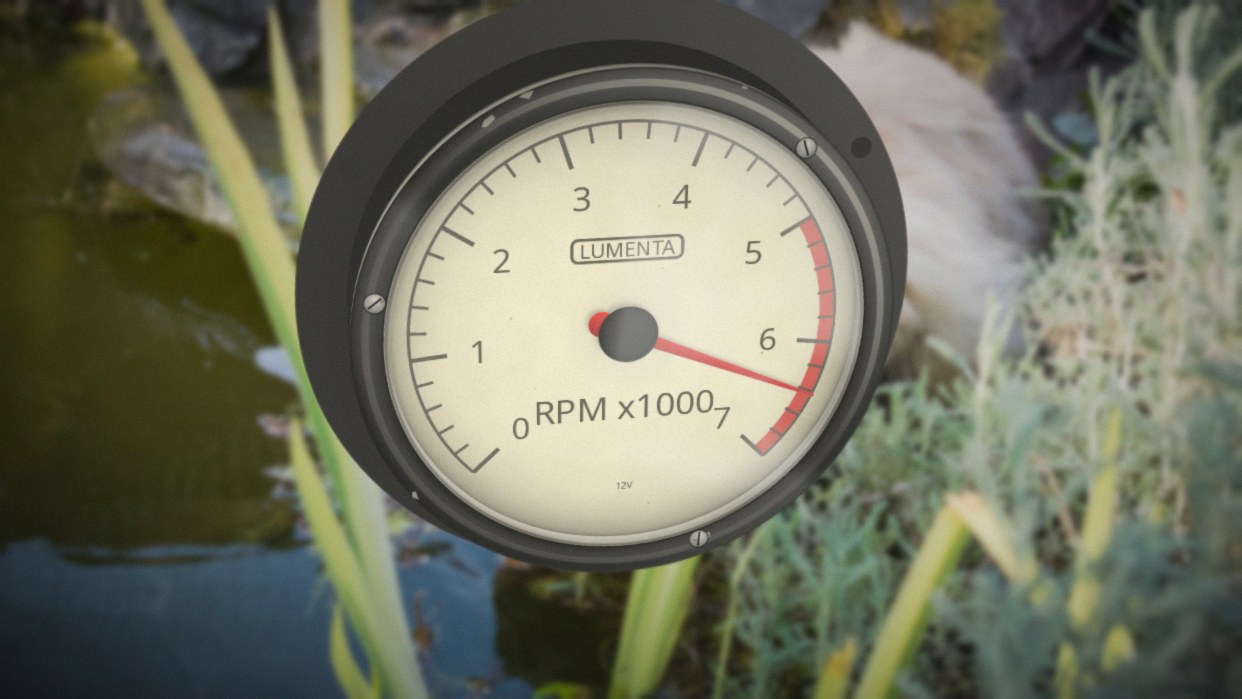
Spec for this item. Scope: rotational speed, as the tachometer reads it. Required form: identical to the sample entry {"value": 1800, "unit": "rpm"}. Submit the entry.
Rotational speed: {"value": 6400, "unit": "rpm"}
